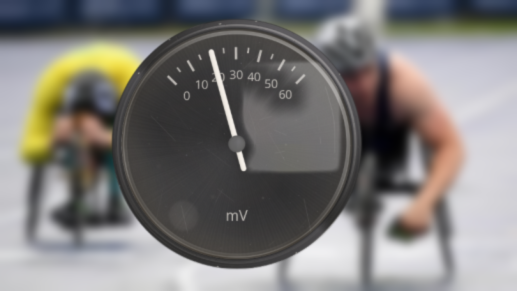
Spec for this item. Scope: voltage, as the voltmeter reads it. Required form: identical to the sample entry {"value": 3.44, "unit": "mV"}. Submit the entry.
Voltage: {"value": 20, "unit": "mV"}
